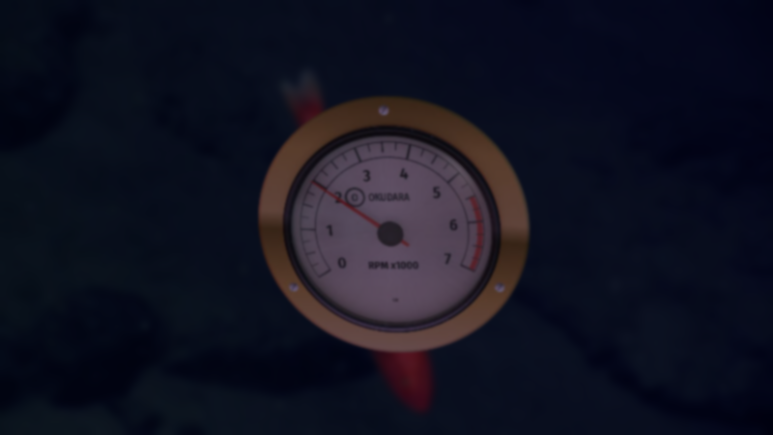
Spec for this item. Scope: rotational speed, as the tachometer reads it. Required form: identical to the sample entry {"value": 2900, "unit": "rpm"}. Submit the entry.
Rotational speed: {"value": 2000, "unit": "rpm"}
